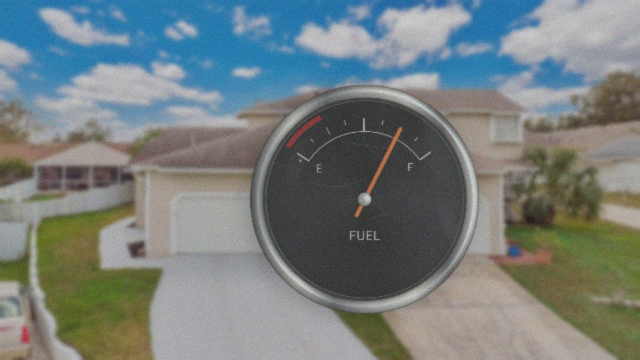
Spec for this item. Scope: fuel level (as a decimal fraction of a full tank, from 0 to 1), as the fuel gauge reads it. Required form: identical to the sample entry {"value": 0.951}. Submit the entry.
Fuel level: {"value": 0.75}
